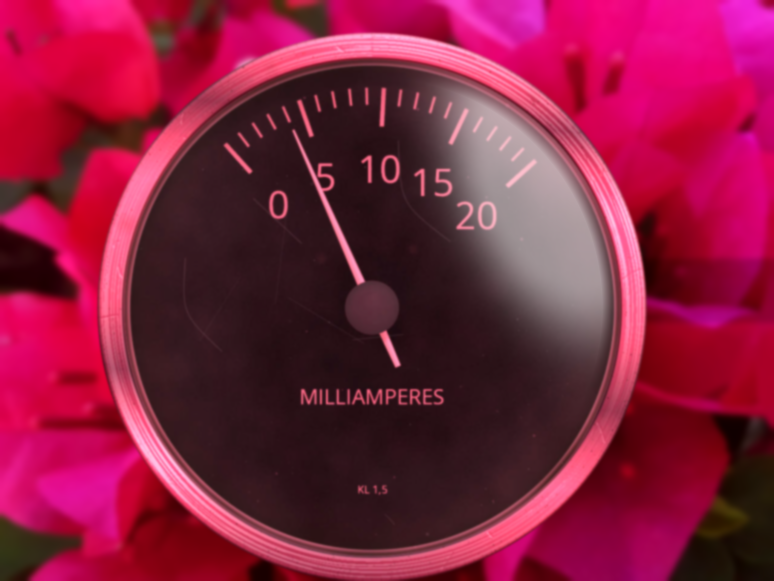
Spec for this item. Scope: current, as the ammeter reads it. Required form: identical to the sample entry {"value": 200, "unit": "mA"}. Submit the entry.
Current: {"value": 4, "unit": "mA"}
